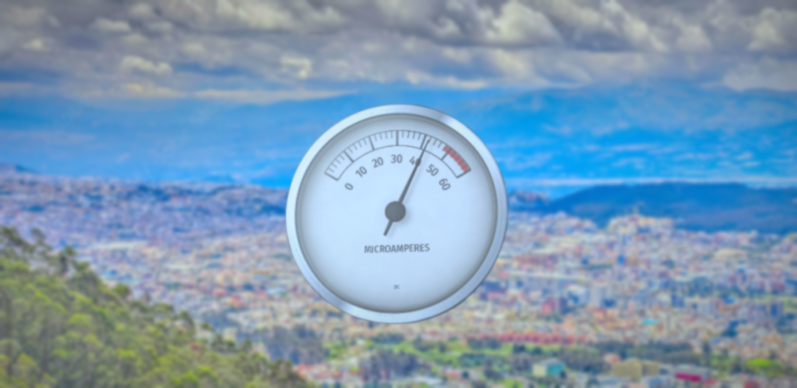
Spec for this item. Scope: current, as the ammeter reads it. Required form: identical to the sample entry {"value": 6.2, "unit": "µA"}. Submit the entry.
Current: {"value": 42, "unit": "µA"}
